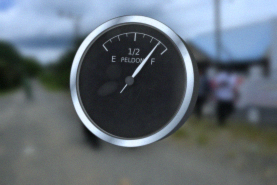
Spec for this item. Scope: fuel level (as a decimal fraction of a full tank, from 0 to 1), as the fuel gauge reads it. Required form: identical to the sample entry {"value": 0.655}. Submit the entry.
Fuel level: {"value": 0.875}
